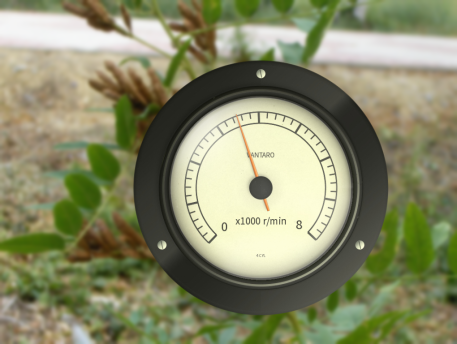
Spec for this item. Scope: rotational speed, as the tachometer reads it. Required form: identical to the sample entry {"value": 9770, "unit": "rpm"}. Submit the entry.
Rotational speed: {"value": 3500, "unit": "rpm"}
